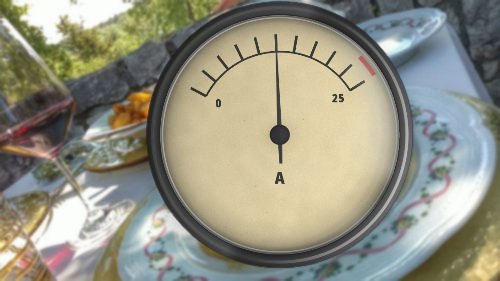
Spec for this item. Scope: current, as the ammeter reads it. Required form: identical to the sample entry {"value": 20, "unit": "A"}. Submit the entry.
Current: {"value": 12.5, "unit": "A"}
